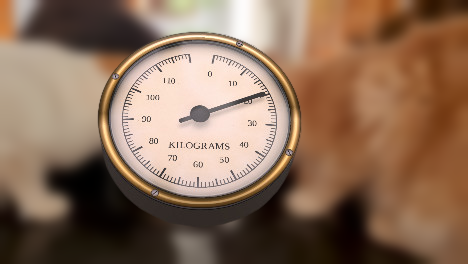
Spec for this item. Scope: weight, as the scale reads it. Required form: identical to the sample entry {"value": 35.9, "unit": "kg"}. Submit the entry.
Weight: {"value": 20, "unit": "kg"}
